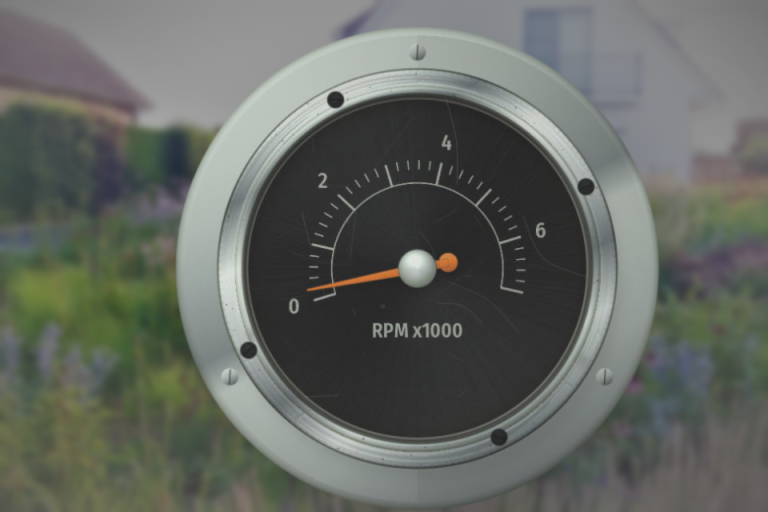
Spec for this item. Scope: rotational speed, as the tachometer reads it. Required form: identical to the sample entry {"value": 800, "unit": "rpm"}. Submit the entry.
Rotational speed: {"value": 200, "unit": "rpm"}
